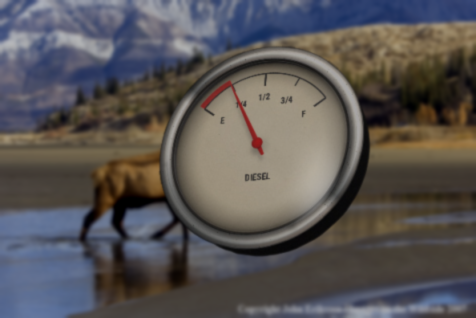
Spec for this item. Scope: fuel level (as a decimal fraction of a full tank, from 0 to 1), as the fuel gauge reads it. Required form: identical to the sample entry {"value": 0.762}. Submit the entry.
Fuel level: {"value": 0.25}
